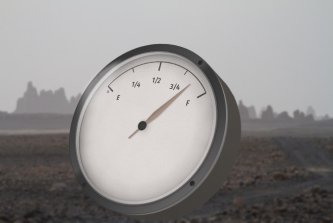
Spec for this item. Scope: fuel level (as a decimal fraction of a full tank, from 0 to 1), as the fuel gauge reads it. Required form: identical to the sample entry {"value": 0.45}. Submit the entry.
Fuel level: {"value": 0.875}
